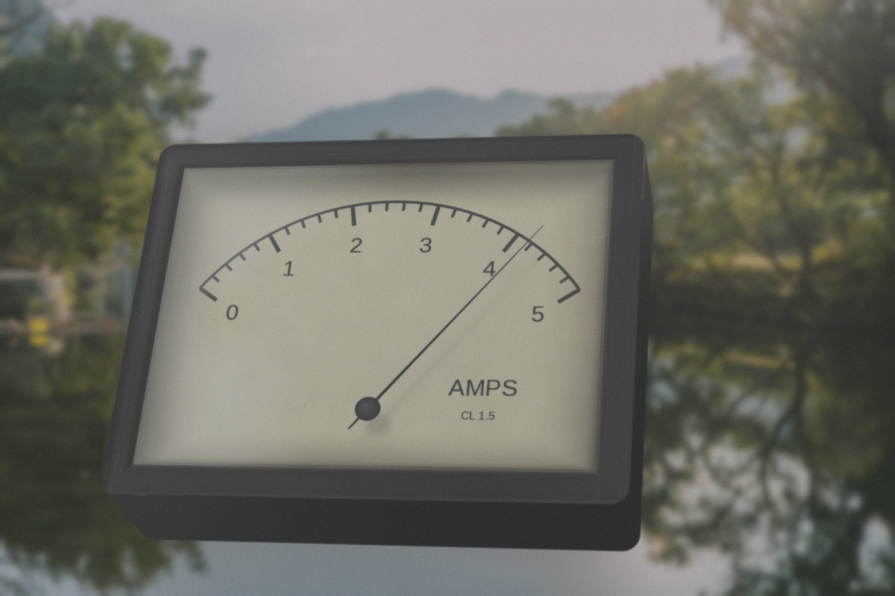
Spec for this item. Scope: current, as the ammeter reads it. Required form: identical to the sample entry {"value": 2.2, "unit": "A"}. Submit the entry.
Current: {"value": 4.2, "unit": "A"}
